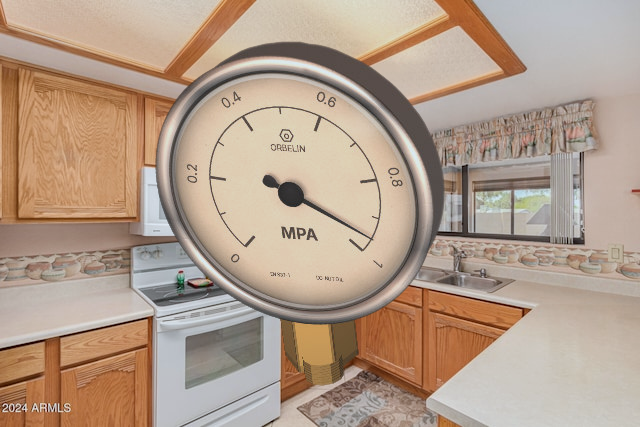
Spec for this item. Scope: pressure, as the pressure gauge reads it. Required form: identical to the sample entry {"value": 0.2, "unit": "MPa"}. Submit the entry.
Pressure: {"value": 0.95, "unit": "MPa"}
